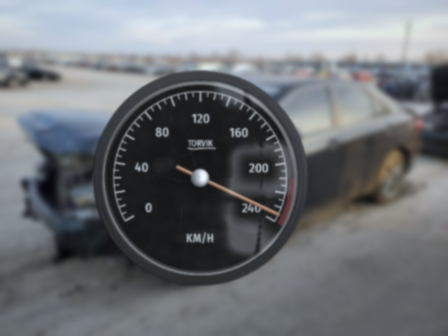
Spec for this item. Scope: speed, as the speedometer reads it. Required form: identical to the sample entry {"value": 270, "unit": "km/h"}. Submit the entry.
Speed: {"value": 235, "unit": "km/h"}
